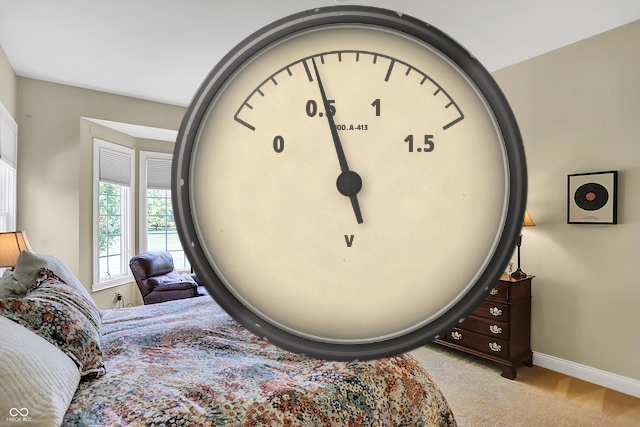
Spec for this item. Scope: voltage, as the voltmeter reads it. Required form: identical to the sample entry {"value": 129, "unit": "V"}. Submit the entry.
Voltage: {"value": 0.55, "unit": "V"}
